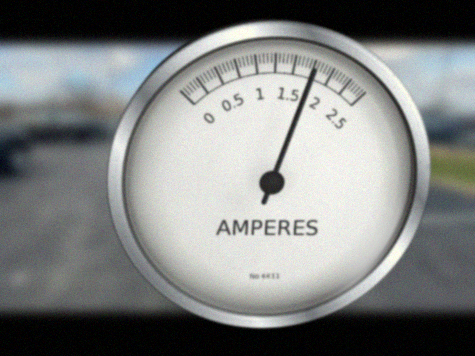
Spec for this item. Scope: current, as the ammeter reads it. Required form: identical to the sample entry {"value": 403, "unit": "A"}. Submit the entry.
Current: {"value": 1.75, "unit": "A"}
